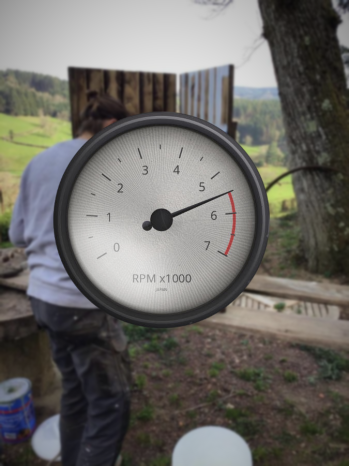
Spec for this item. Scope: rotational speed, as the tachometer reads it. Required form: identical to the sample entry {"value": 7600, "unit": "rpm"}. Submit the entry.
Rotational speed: {"value": 5500, "unit": "rpm"}
